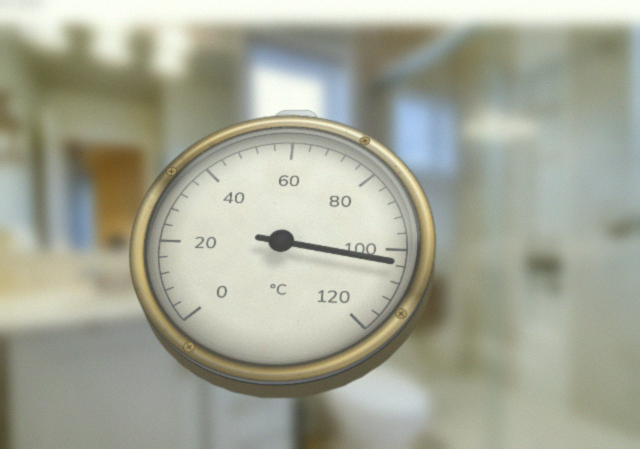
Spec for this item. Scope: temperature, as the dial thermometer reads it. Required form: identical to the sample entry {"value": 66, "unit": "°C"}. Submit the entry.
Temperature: {"value": 104, "unit": "°C"}
